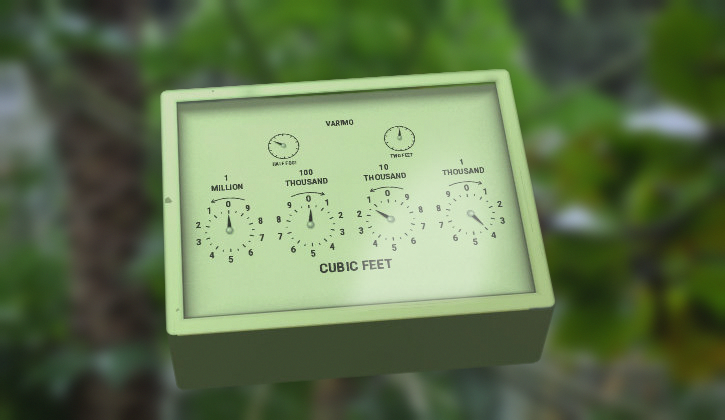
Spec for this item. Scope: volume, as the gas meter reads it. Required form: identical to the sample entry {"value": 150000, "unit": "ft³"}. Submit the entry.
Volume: {"value": 1400, "unit": "ft³"}
